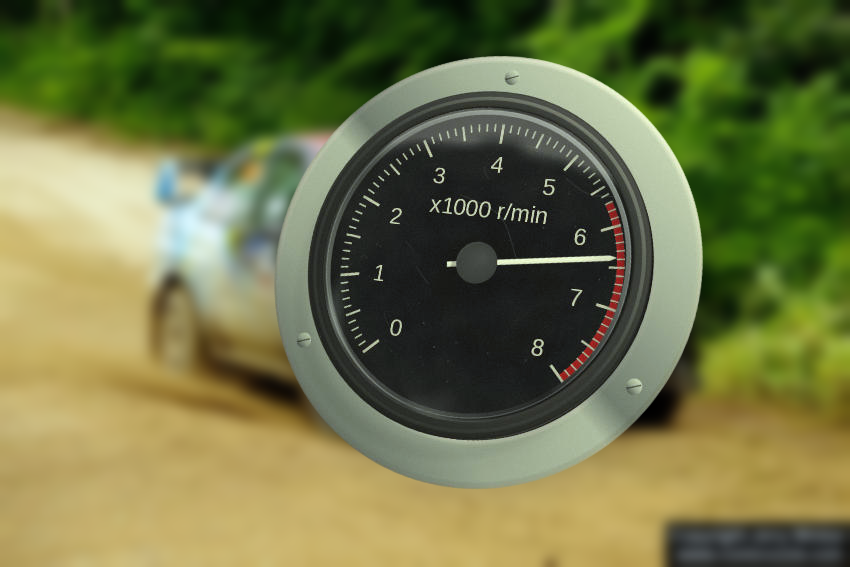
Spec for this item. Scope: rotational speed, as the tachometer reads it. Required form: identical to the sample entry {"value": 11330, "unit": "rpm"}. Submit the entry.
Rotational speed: {"value": 6400, "unit": "rpm"}
